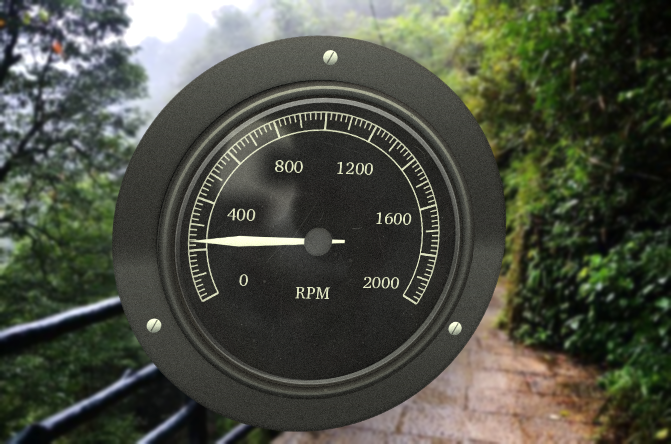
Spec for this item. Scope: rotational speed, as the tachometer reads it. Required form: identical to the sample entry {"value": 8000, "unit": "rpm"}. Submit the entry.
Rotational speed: {"value": 240, "unit": "rpm"}
